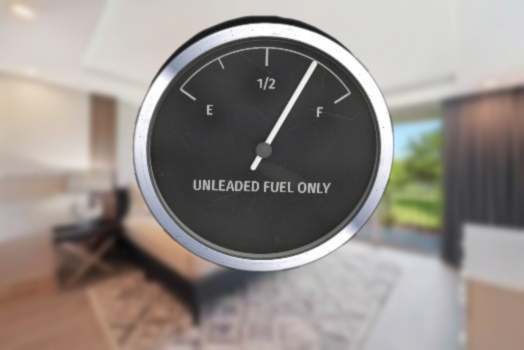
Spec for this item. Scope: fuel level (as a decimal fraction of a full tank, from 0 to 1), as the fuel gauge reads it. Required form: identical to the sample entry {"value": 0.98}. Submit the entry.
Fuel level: {"value": 0.75}
